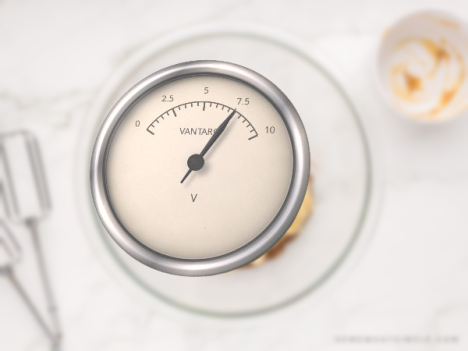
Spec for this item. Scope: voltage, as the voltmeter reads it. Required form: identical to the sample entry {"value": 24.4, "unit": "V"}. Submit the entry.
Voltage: {"value": 7.5, "unit": "V"}
